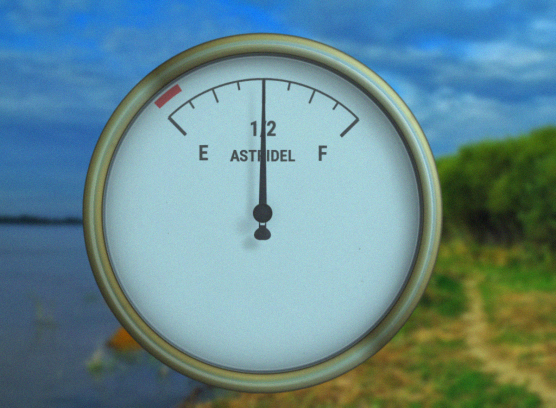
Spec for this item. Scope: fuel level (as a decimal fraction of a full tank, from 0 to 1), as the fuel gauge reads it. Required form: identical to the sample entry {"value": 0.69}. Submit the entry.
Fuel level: {"value": 0.5}
